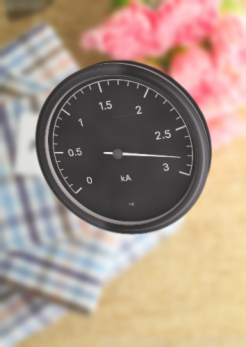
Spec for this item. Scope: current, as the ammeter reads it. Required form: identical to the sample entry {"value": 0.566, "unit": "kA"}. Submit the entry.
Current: {"value": 2.8, "unit": "kA"}
